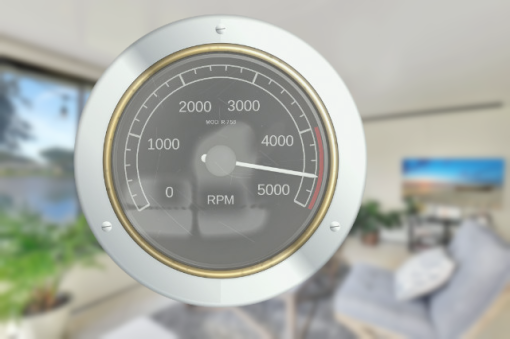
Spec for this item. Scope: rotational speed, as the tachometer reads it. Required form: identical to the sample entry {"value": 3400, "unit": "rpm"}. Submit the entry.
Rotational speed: {"value": 4600, "unit": "rpm"}
